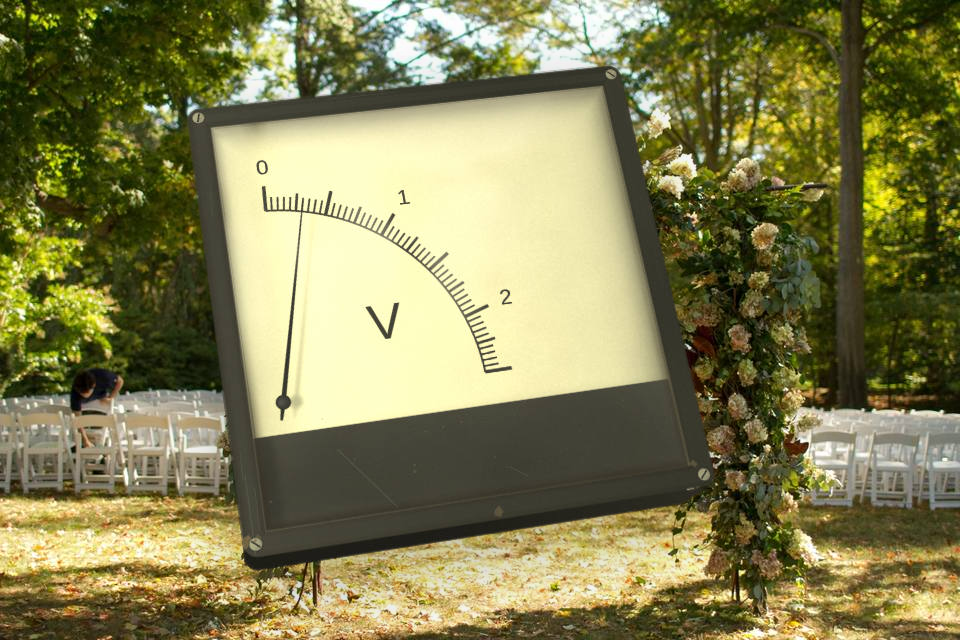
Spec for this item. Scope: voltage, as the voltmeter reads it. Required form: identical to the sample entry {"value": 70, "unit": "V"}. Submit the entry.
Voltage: {"value": 0.3, "unit": "V"}
